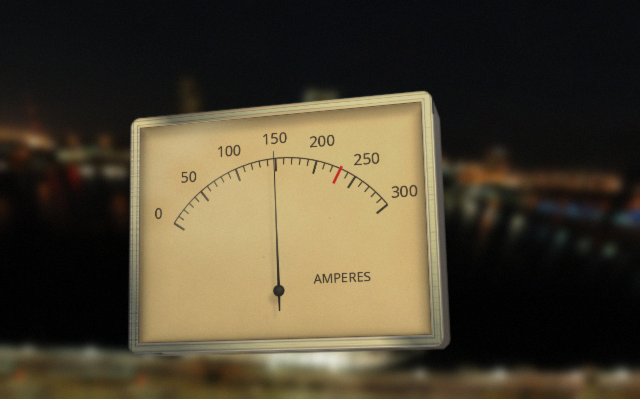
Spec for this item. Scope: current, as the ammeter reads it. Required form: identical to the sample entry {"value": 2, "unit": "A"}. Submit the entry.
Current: {"value": 150, "unit": "A"}
